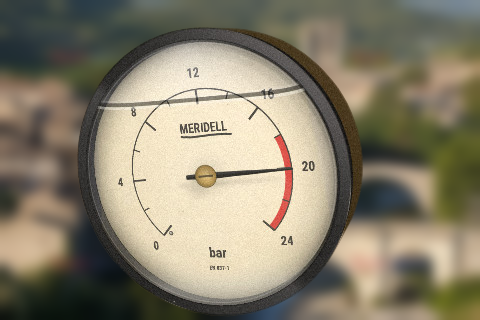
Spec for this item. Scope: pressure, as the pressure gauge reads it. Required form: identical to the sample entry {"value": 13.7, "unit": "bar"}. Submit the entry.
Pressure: {"value": 20, "unit": "bar"}
